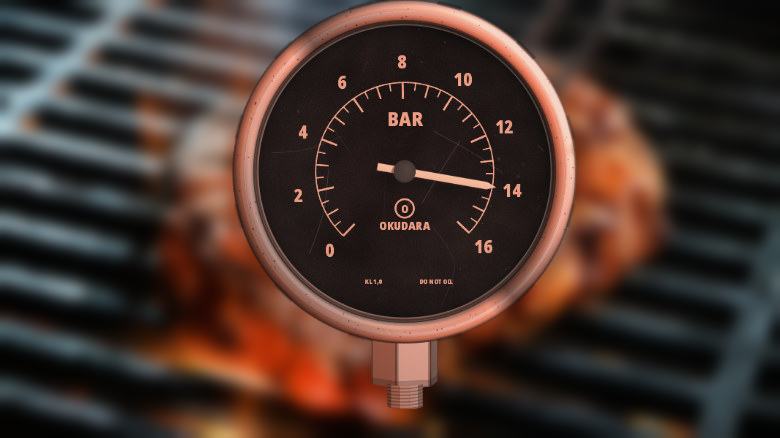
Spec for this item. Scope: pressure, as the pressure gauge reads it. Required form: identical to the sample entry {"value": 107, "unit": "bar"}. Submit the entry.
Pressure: {"value": 14, "unit": "bar"}
